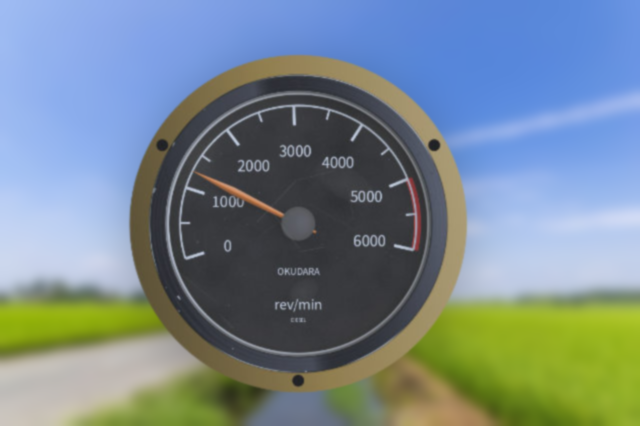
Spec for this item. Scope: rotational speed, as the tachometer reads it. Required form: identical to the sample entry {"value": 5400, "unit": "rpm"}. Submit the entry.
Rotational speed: {"value": 1250, "unit": "rpm"}
